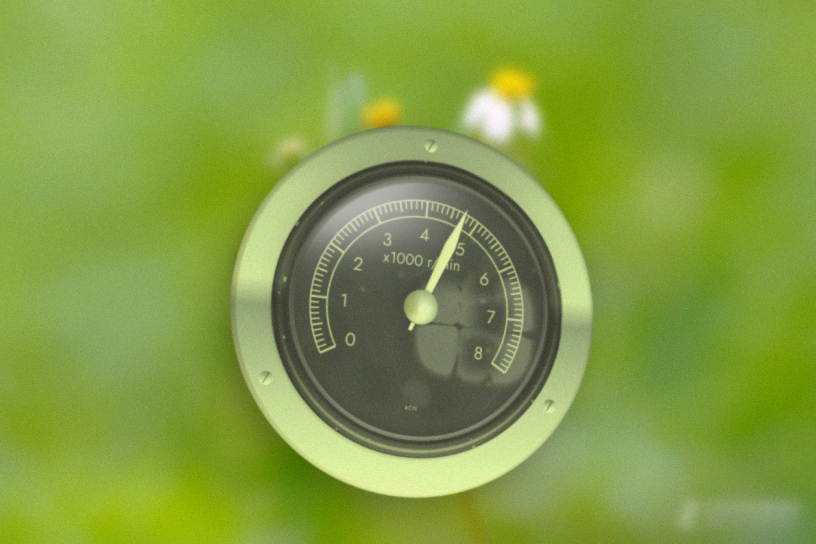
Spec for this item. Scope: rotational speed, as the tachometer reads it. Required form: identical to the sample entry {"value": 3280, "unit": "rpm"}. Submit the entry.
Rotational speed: {"value": 4700, "unit": "rpm"}
